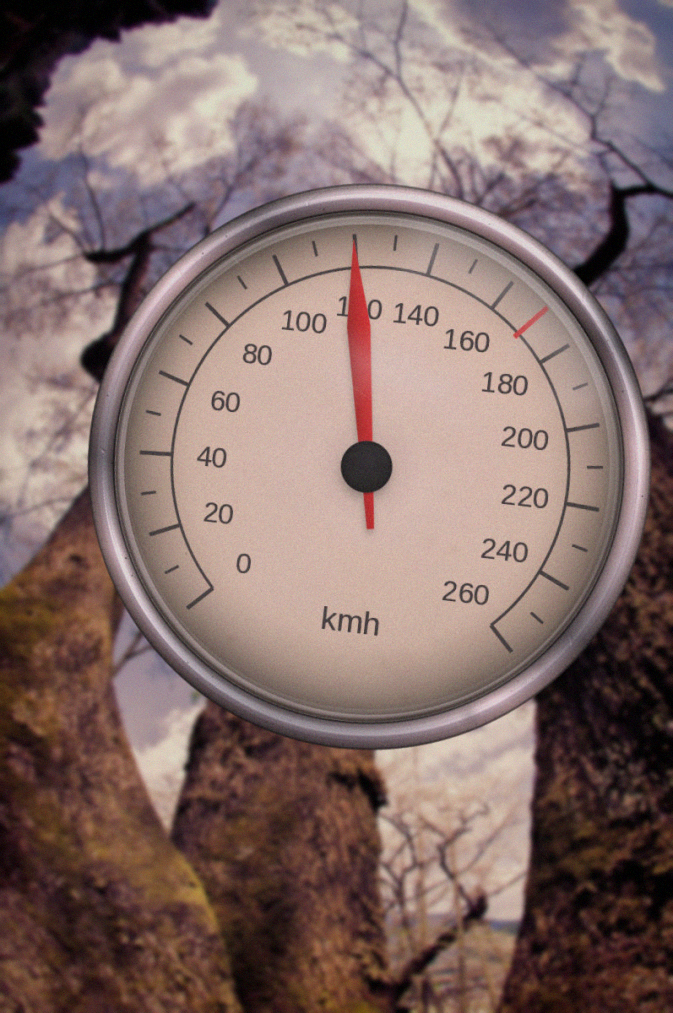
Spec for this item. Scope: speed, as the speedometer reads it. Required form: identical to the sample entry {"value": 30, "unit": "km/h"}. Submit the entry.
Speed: {"value": 120, "unit": "km/h"}
